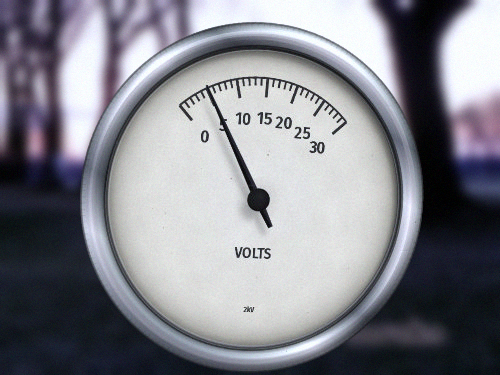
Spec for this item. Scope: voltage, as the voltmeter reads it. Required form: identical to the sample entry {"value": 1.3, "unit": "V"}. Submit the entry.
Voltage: {"value": 5, "unit": "V"}
